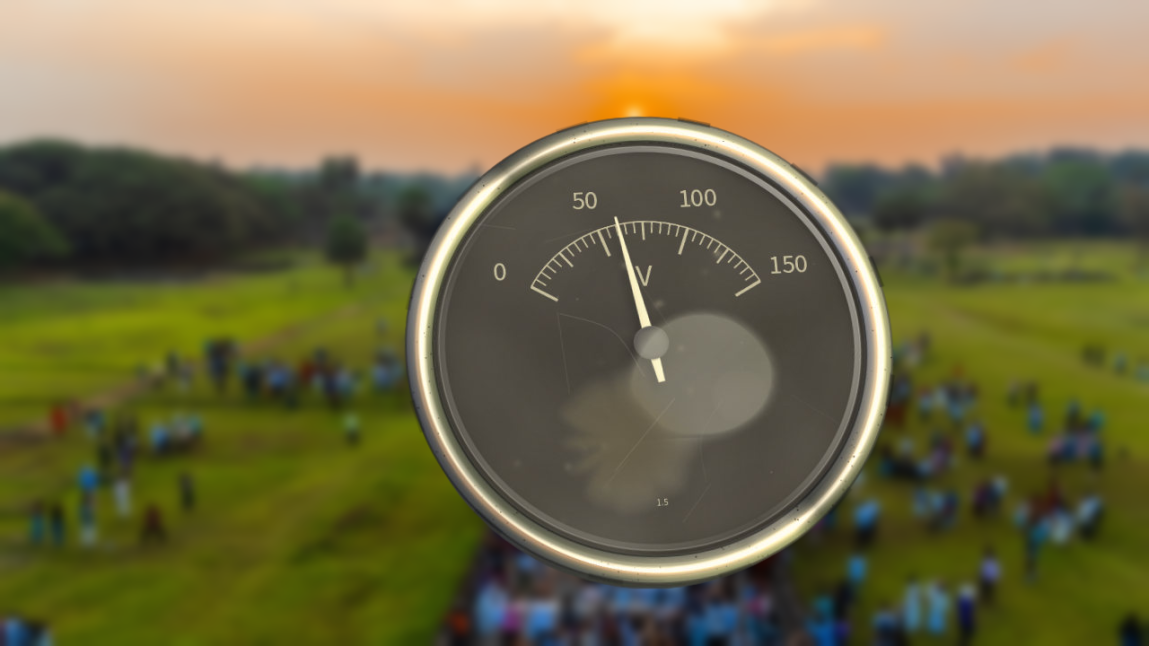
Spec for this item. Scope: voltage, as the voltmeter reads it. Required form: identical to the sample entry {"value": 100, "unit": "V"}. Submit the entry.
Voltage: {"value": 60, "unit": "V"}
